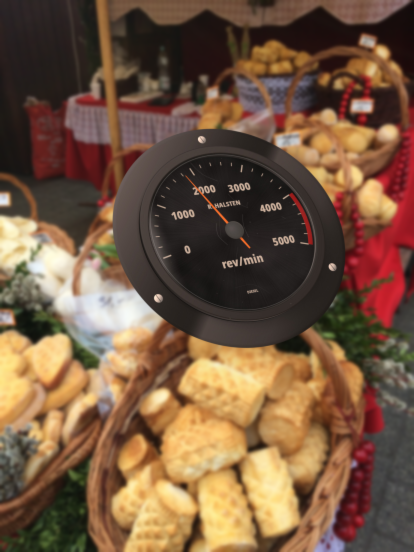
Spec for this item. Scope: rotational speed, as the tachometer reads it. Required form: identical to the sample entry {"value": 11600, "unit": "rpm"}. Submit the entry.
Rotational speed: {"value": 1800, "unit": "rpm"}
